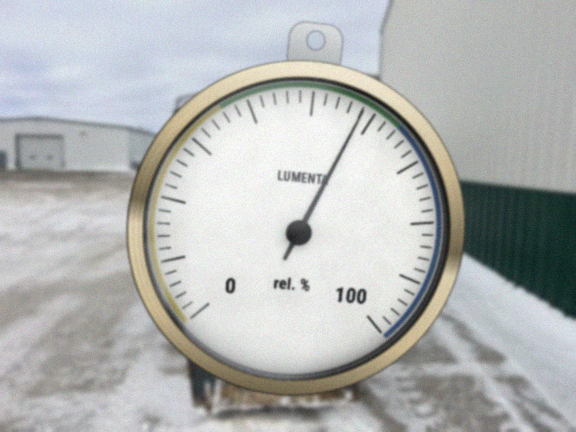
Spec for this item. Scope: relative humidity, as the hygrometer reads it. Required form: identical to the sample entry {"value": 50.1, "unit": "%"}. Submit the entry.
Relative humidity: {"value": 58, "unit": "%"}
